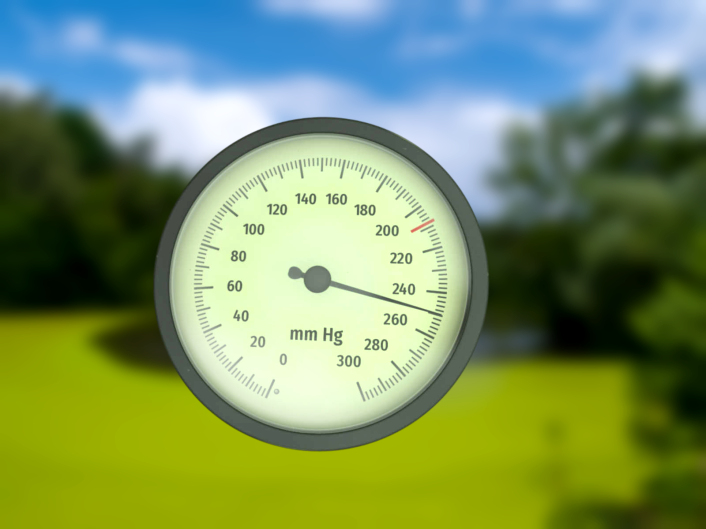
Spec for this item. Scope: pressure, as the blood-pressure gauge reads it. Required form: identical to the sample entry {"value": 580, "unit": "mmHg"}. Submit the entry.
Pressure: {"value": 250, "unit": "mmHg"}
